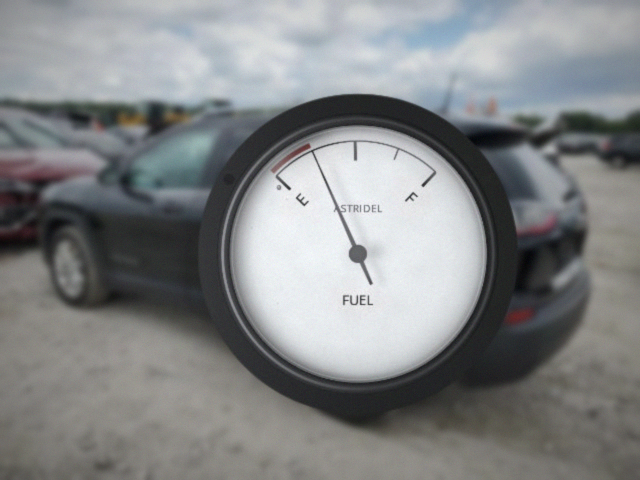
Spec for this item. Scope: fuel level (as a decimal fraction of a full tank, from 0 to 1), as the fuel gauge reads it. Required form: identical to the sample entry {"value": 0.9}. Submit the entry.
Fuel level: {"value": 0.25}
